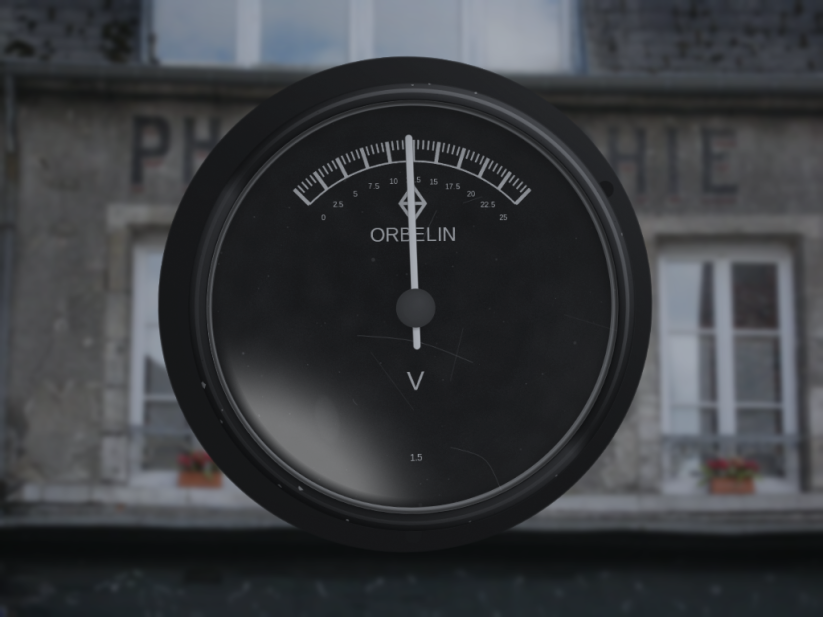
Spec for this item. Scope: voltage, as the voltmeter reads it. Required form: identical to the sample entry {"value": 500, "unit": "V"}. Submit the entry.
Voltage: {"value": 12, "unit": "V"}
